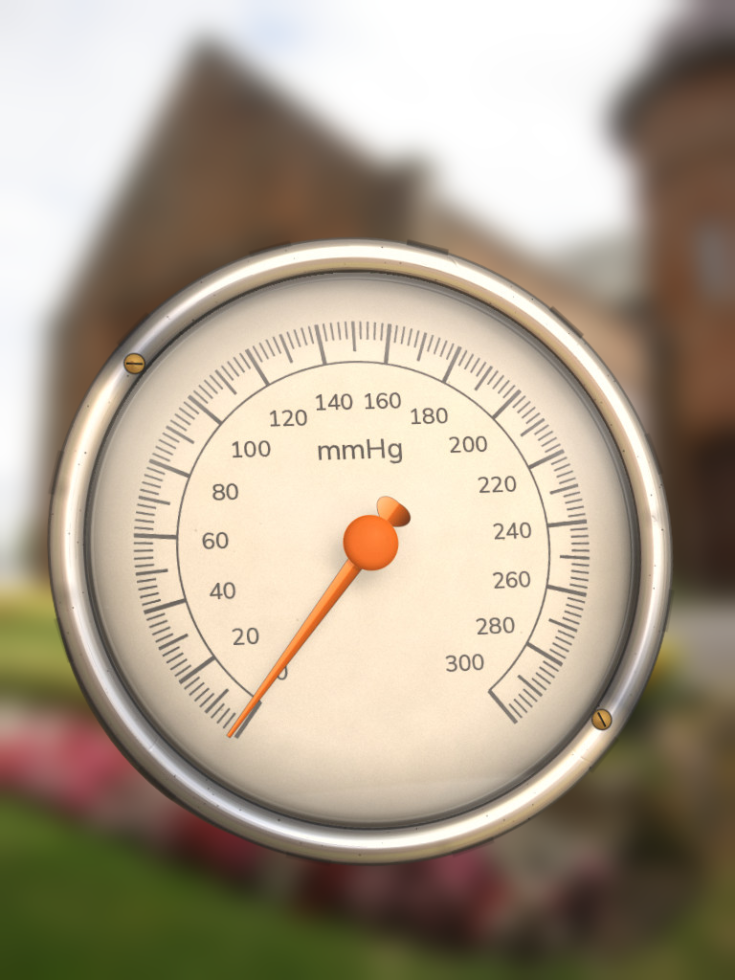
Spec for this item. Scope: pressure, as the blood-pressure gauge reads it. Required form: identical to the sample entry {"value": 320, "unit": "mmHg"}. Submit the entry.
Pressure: {"value": 2, "unit": "mmHg"}
